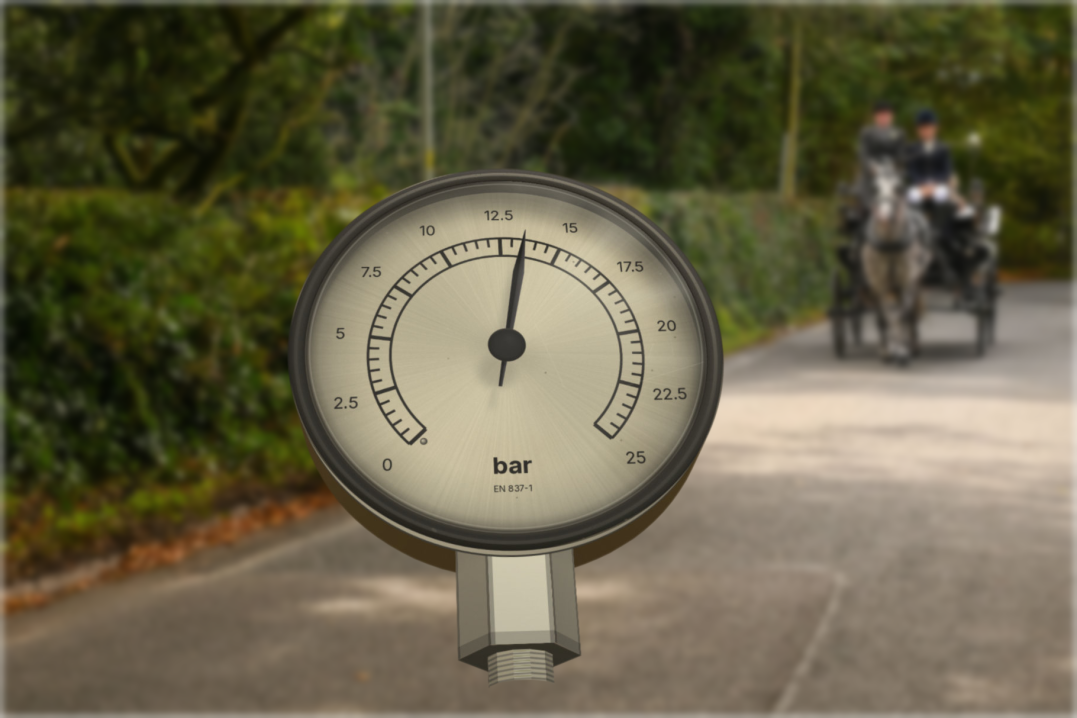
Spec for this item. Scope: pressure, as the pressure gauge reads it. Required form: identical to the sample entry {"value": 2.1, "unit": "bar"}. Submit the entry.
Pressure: {"value": 13.5, "unit": "bar"}
